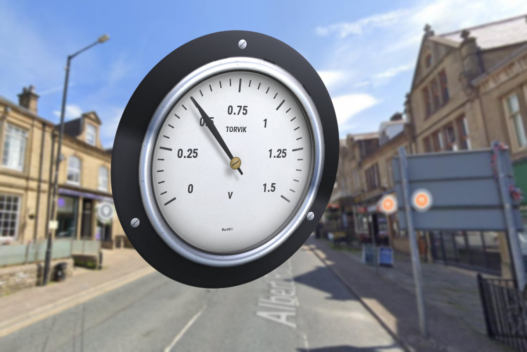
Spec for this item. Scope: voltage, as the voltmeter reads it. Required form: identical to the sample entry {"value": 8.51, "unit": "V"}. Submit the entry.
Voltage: {"value": 0.5, "unit": "V"}
